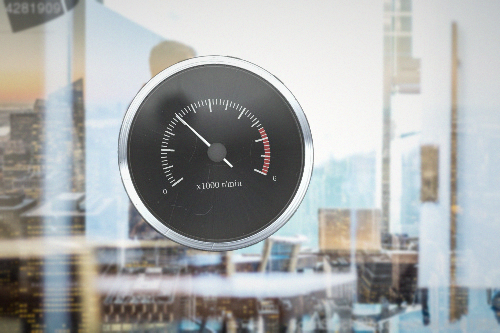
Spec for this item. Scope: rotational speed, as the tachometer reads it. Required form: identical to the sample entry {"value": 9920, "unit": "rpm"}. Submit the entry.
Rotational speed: {"value": 2000, "unit": "rpm"}
